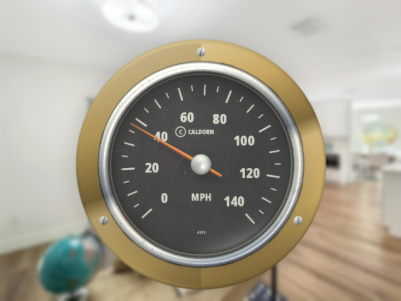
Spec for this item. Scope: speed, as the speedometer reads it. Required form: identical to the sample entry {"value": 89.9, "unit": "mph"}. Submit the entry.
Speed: {"value": 37.5, "unit": "mph"}
